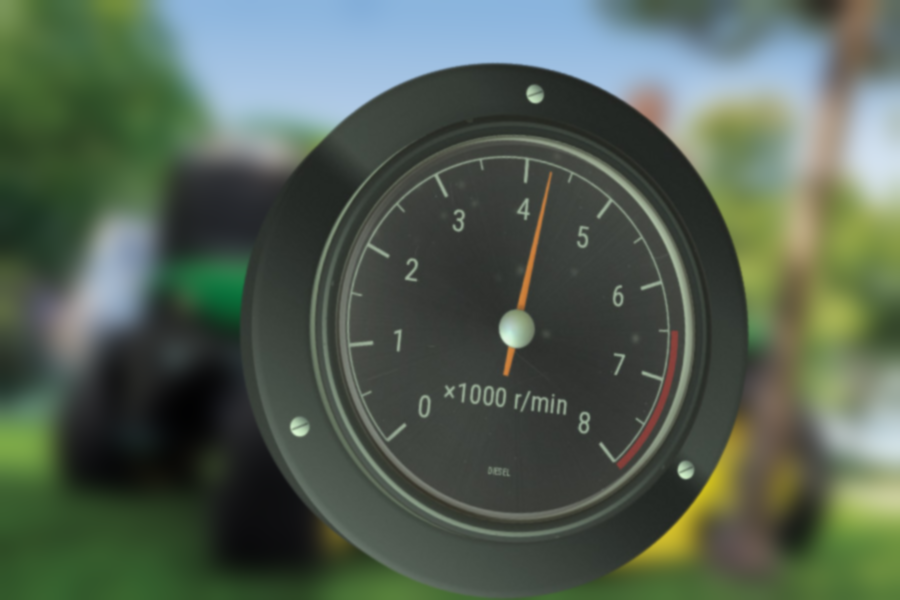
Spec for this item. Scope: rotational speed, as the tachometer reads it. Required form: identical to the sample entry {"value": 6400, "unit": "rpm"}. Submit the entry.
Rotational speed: {"value": 4250, "unit": "rpm"}
